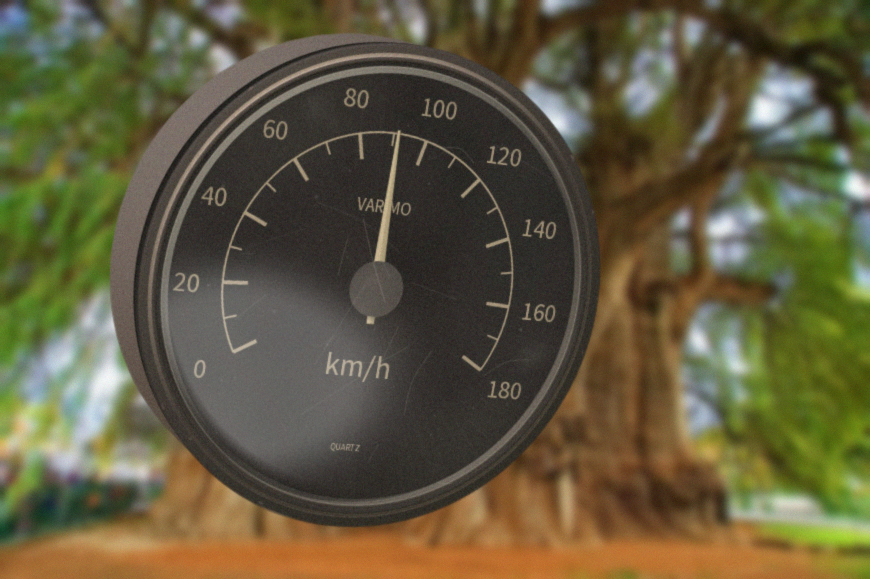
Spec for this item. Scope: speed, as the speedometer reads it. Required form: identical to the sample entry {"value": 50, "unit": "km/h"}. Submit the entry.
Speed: {"value": 90, "unit": "km/h"}
